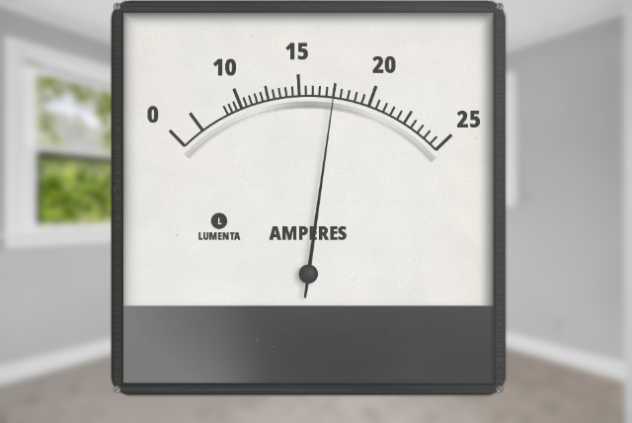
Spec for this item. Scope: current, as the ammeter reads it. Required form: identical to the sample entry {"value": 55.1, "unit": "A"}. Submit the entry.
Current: {"value": 17.5, "unit": "A"}
